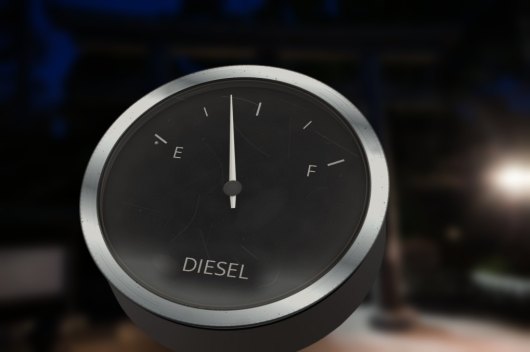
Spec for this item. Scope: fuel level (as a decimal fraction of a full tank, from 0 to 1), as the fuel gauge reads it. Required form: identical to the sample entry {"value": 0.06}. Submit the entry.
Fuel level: {"value": 0.375}
